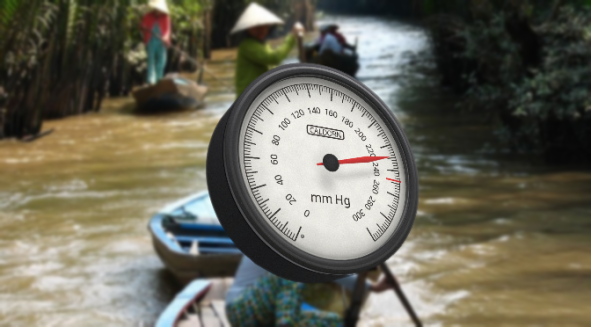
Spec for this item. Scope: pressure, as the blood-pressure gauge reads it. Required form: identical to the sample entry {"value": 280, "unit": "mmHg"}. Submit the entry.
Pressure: {"value": 230, "unit": "mmHg"}
